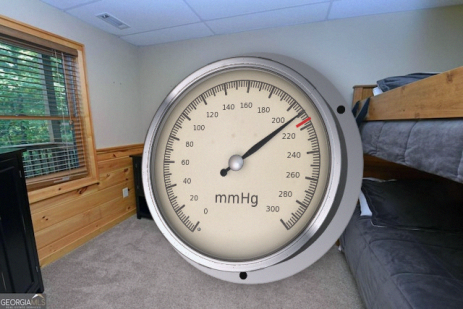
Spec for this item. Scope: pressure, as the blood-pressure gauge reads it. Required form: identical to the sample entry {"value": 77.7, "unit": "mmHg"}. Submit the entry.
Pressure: {"value": 210, "unit": "mmHg"}
